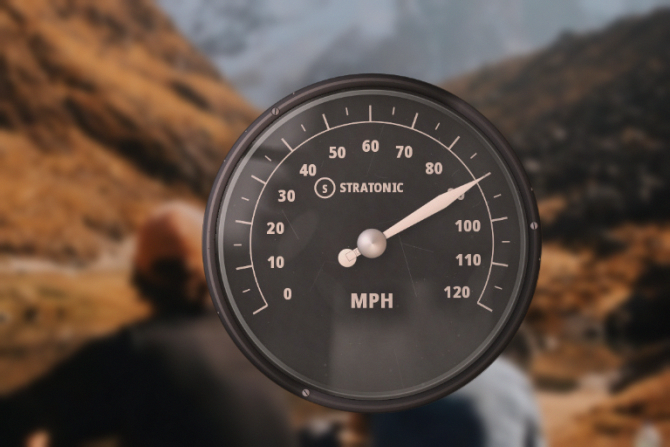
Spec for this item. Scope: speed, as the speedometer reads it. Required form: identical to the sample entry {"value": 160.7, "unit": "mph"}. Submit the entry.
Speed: {"value": 90, "unit": "mph"}
